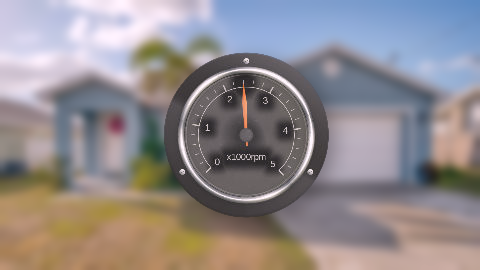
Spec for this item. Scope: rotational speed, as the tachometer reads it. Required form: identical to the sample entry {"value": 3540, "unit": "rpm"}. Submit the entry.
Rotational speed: {"value": 2400, "unit": "rpm"}
